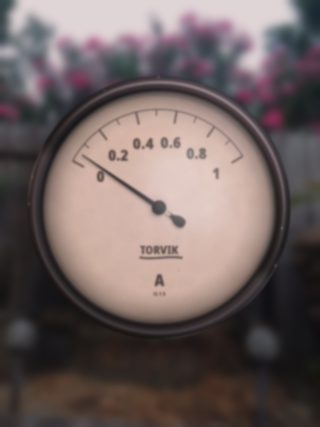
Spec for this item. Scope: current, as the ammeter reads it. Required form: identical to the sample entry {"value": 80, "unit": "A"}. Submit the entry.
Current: {"value": 0.05, "unit": "A"}
